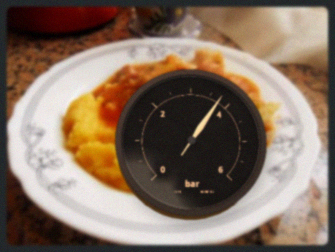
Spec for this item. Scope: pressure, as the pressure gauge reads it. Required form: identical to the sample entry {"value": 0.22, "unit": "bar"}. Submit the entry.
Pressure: {"value": 3.75, "unit": "bar"}
